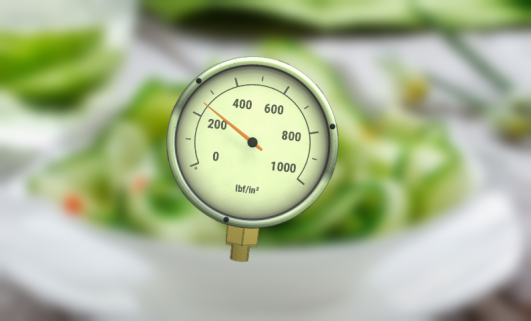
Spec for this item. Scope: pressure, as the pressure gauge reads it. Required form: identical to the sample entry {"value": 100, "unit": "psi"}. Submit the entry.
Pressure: {"value": 250, "unit": "psi"}
